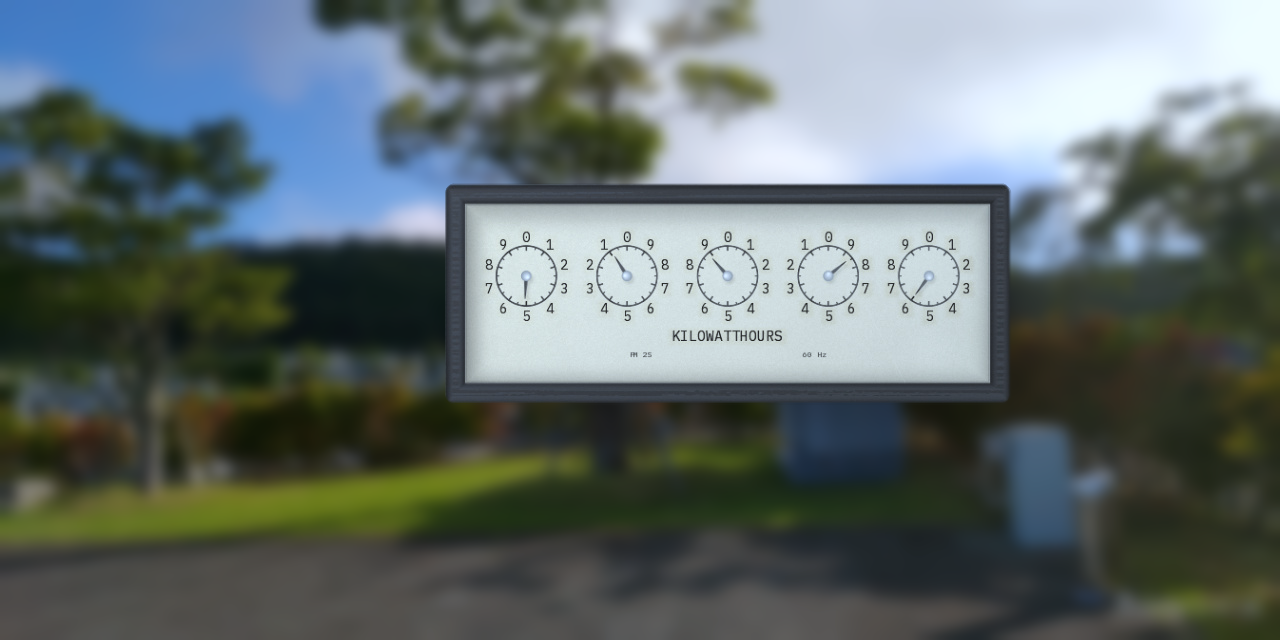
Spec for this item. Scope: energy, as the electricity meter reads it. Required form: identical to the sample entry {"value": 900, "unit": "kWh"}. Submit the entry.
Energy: {"value": 50886, "unit": "kWh"}
